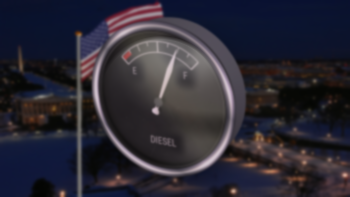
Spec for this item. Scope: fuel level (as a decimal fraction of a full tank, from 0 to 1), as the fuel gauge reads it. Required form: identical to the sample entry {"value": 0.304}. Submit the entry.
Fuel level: {"value": 0.75}
